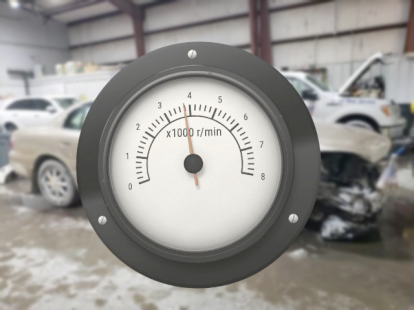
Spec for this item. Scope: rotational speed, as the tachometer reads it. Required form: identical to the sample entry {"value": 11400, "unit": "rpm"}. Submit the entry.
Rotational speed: {"value": 3800, "unit": "rpm"}
